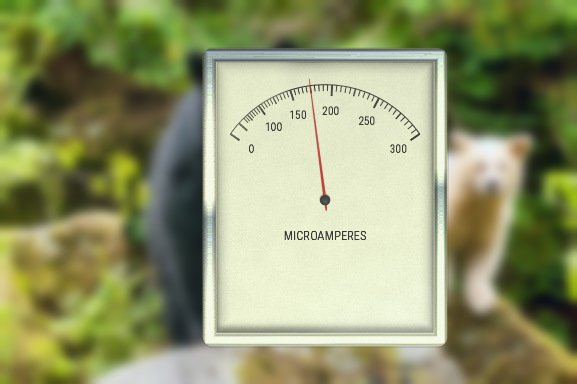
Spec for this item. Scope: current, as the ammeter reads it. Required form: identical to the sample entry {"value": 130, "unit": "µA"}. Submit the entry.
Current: {"value": 175, "unit": "µA"}
